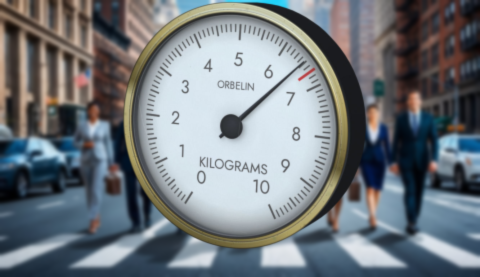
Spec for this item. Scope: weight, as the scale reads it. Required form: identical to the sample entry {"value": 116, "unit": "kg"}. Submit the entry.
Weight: {"value": 6.5, "unit": "kg"}
